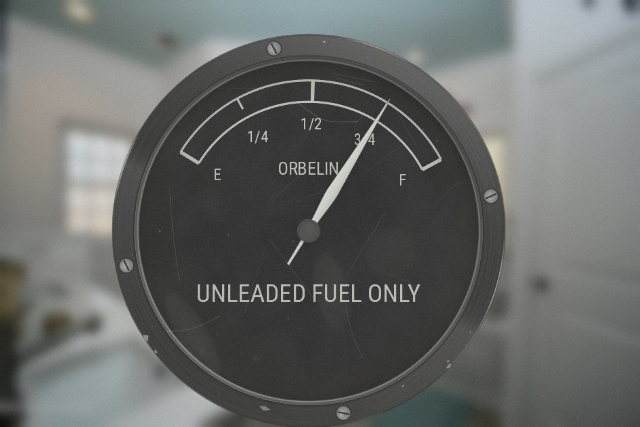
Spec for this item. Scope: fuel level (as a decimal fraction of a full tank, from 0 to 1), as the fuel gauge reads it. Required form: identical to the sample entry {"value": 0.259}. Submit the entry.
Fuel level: {"value": 0.75}
